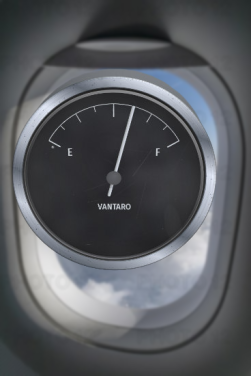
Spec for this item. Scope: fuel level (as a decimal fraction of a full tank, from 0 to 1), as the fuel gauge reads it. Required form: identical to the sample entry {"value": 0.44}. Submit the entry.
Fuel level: {"value": 0.625}
